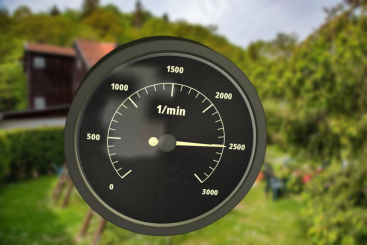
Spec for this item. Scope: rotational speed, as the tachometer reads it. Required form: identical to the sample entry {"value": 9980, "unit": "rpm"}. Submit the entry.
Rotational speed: {"value": 2500, "unit": "rpm"}
